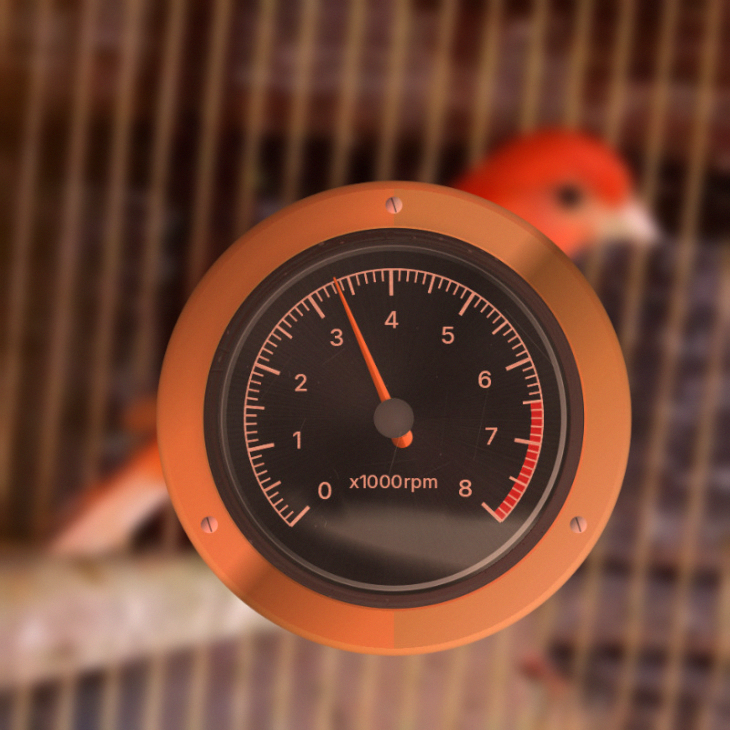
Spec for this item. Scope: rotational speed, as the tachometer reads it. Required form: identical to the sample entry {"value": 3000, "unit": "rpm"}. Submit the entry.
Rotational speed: {"value": 3350, "unit": "rpm"}
